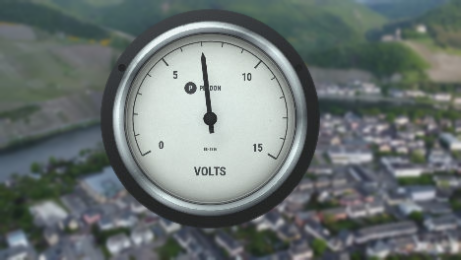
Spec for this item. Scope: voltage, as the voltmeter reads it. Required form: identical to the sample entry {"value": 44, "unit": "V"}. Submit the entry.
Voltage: {"value": 7, "unit": "V"}
